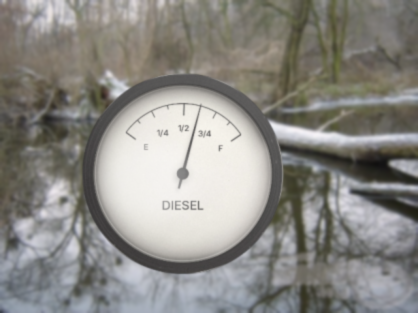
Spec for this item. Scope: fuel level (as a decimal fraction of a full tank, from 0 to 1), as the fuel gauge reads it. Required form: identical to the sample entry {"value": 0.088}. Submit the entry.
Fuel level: {"value": 0.625}
